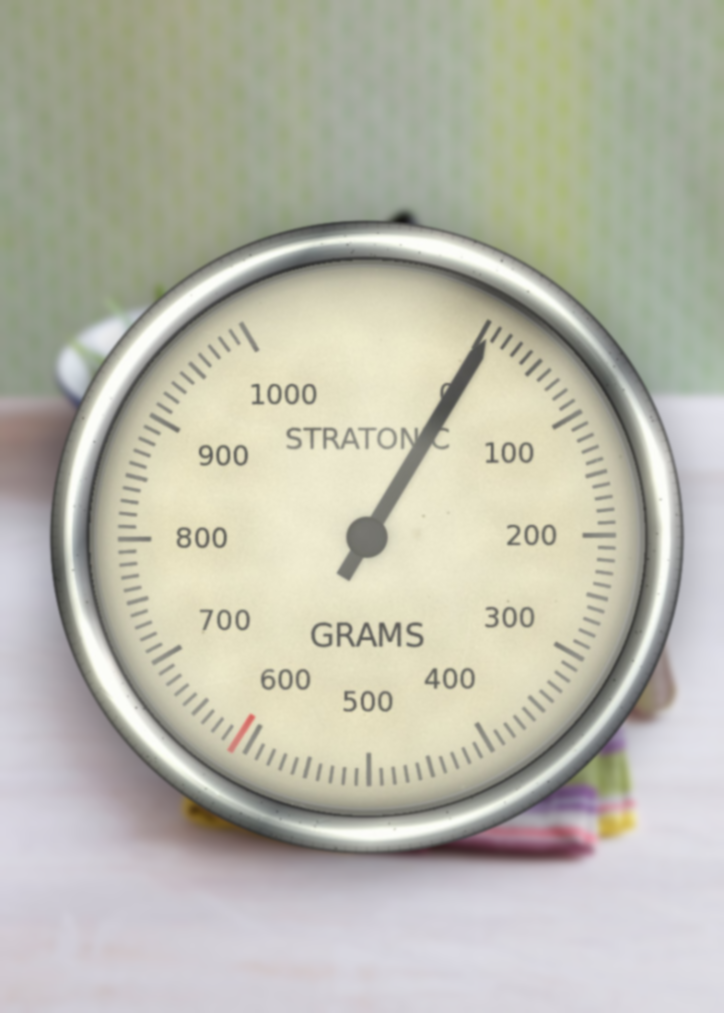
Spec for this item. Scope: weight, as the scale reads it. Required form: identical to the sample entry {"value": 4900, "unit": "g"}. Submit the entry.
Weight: {"value": 5, "unit": "g"}
